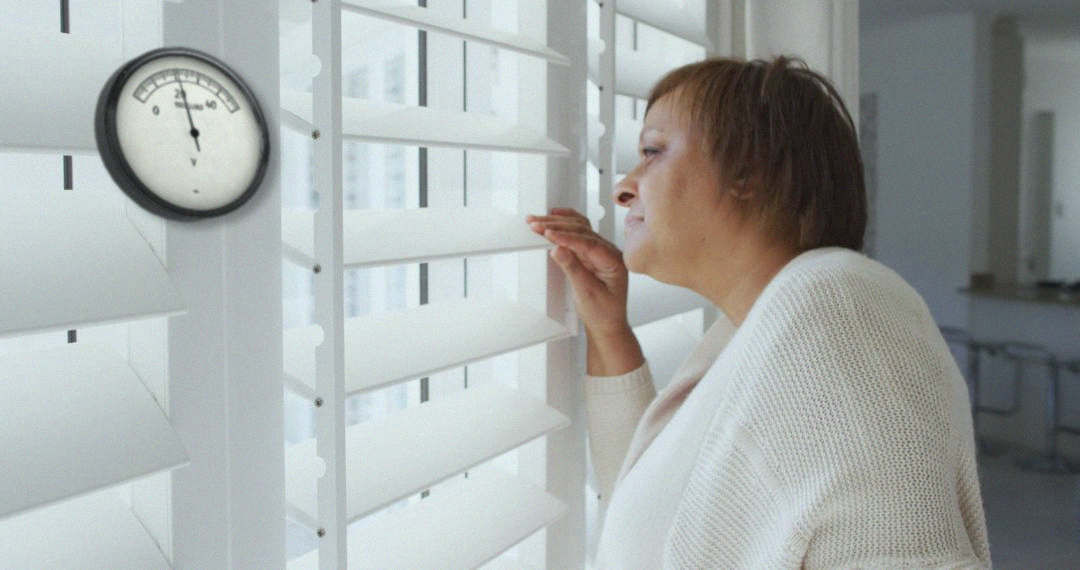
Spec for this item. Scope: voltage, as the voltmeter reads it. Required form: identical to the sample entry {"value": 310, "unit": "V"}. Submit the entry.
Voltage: {"value": 20, "unit": "V"}
